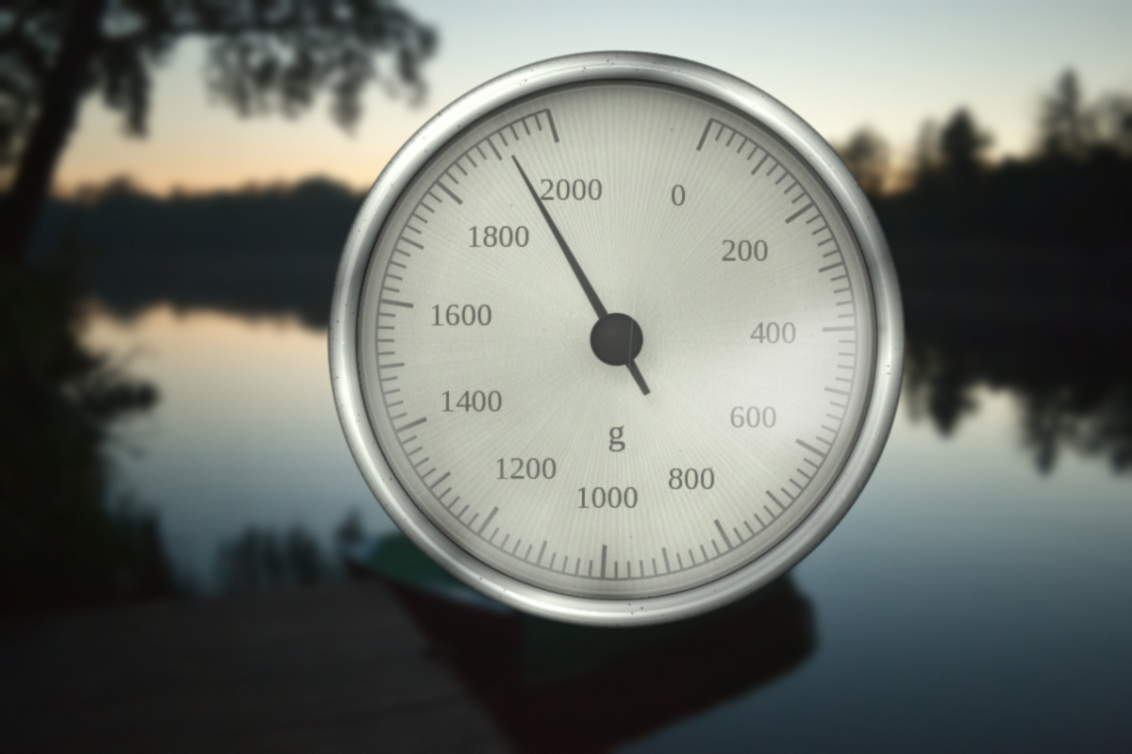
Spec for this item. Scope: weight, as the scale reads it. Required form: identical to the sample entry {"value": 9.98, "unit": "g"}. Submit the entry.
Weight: {"value": 1920, "unit": "g"}
